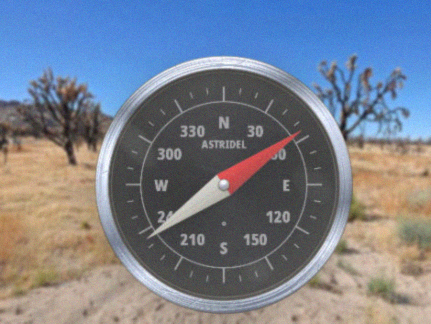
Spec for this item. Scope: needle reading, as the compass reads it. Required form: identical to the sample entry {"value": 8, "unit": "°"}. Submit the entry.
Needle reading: {"value": 55, "unit": "°"}
